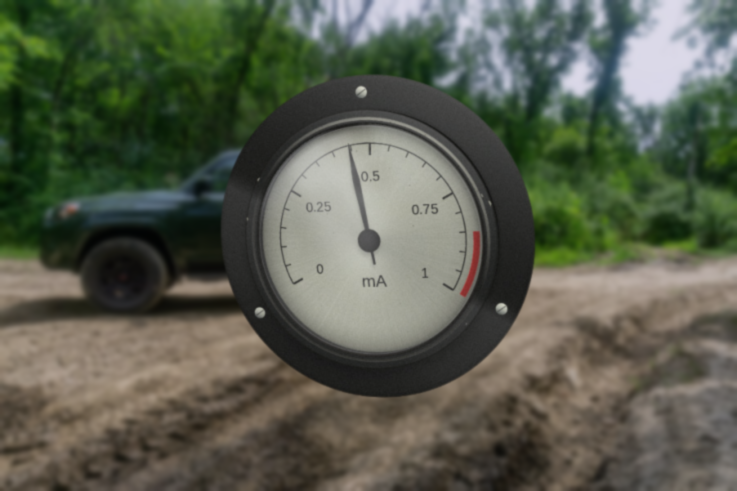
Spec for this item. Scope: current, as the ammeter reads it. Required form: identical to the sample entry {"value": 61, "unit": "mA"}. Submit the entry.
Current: {"value": 0.45, "unit": "mA"}
